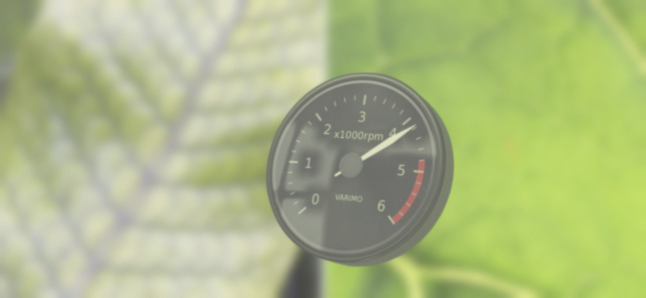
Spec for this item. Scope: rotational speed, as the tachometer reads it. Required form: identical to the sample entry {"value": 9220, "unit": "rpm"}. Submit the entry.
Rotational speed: {"value": 4200, "unit": "rpm"}
